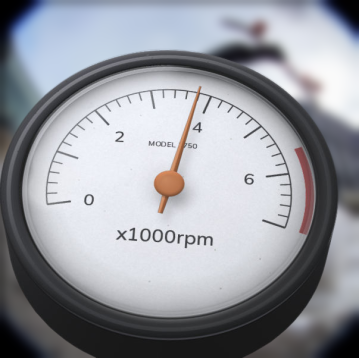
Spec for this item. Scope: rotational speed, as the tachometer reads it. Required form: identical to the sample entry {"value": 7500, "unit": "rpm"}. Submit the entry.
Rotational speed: {"value": 3800, "unit": "rpm"}
